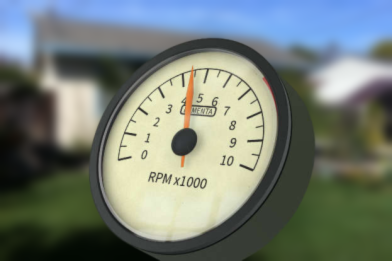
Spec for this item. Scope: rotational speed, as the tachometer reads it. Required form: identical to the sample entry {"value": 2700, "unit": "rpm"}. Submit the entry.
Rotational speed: {"value": 4500, "unit": "rpm"}
